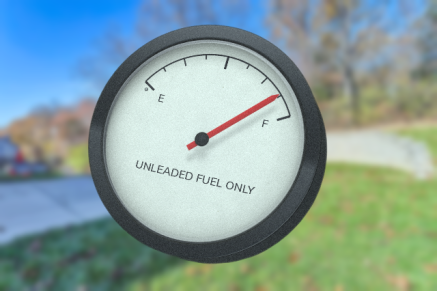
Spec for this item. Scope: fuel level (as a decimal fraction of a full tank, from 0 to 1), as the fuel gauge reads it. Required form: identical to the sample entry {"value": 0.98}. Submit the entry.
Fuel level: {"value": 0.875}
